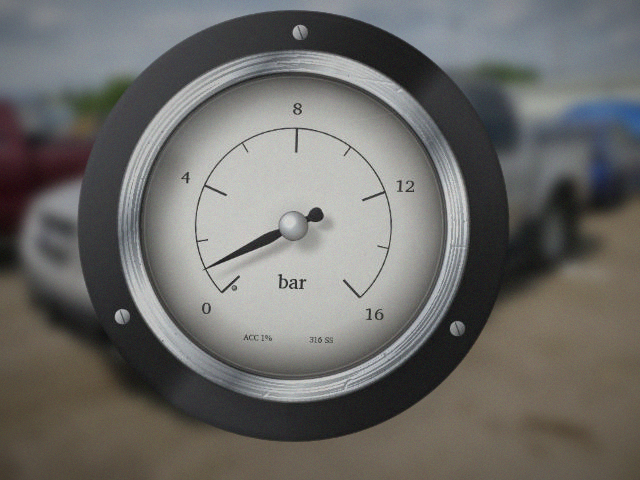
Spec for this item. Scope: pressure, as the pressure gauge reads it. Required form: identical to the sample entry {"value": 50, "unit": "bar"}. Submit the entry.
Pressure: {"value": 1, "unit": "bar"}
